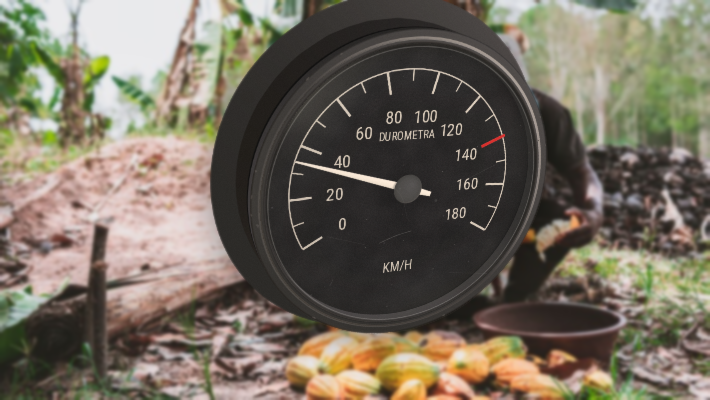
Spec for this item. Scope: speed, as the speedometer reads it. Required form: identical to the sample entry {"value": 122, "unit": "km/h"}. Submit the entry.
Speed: {"value": 35, "unit": "km/h"}
